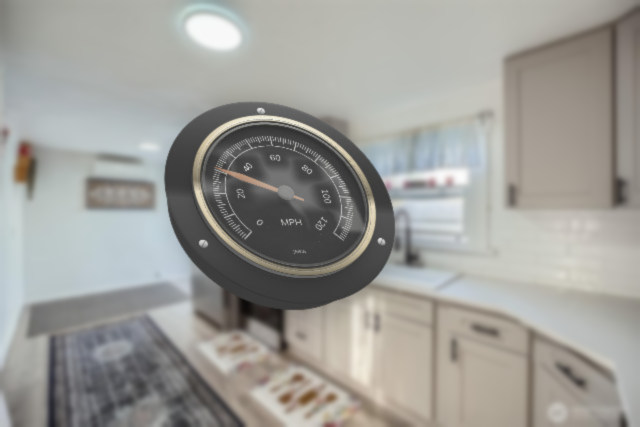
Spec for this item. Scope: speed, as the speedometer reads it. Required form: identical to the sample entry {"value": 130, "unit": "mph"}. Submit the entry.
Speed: {"value": 30, "unit": "mph"}
